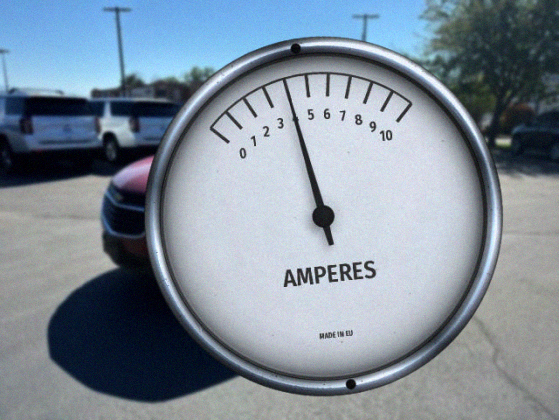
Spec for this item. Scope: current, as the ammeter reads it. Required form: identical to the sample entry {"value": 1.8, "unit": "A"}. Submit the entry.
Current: {"value": 4, "unit": "A"}
